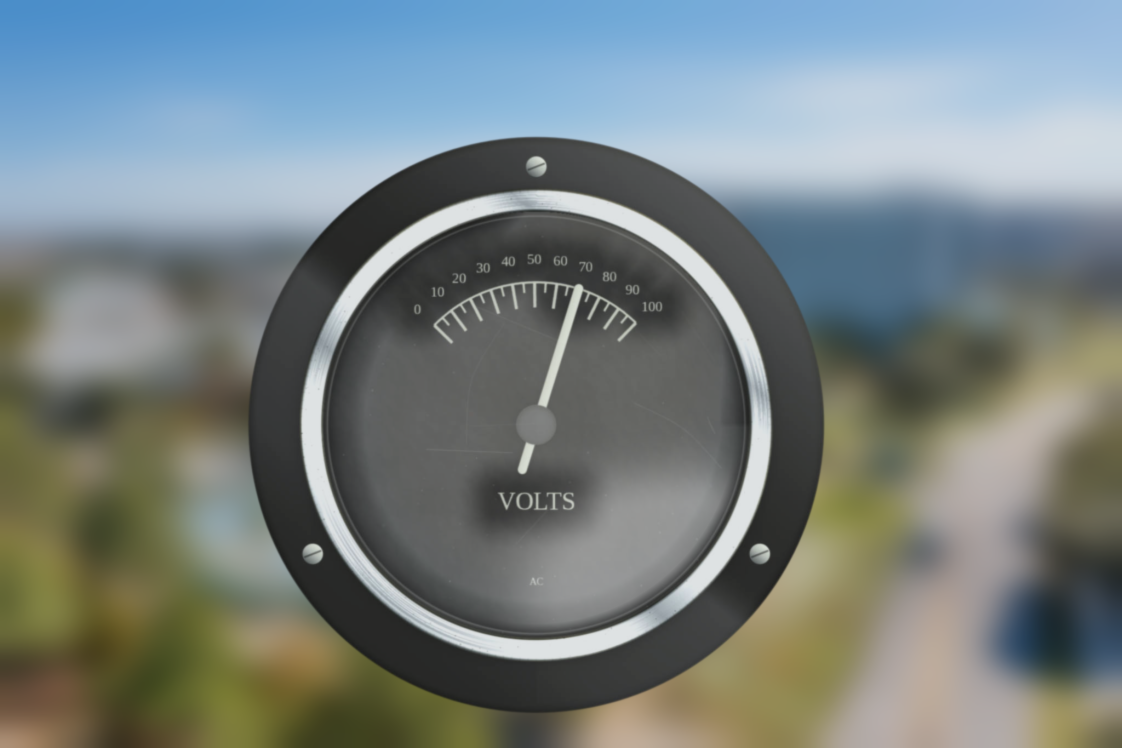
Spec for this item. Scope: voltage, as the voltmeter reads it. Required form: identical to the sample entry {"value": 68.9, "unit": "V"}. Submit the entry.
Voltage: {"value": 70, "unit": "V"}
